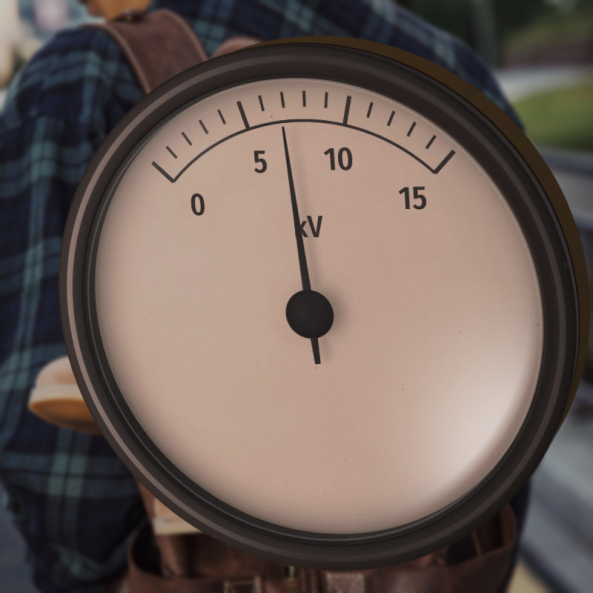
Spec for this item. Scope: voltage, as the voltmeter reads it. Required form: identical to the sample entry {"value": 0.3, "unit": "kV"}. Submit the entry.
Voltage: {"value": 7, "unit": "kV"}
